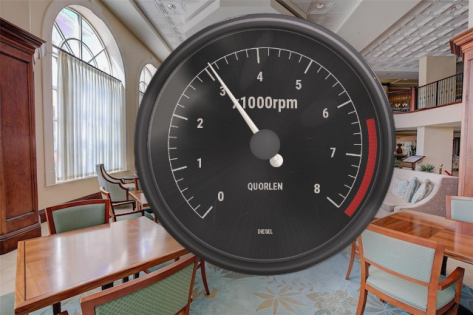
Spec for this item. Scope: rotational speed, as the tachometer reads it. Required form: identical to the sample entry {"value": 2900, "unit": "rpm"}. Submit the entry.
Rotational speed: {"value": 3100, "unit": "rpm"}
